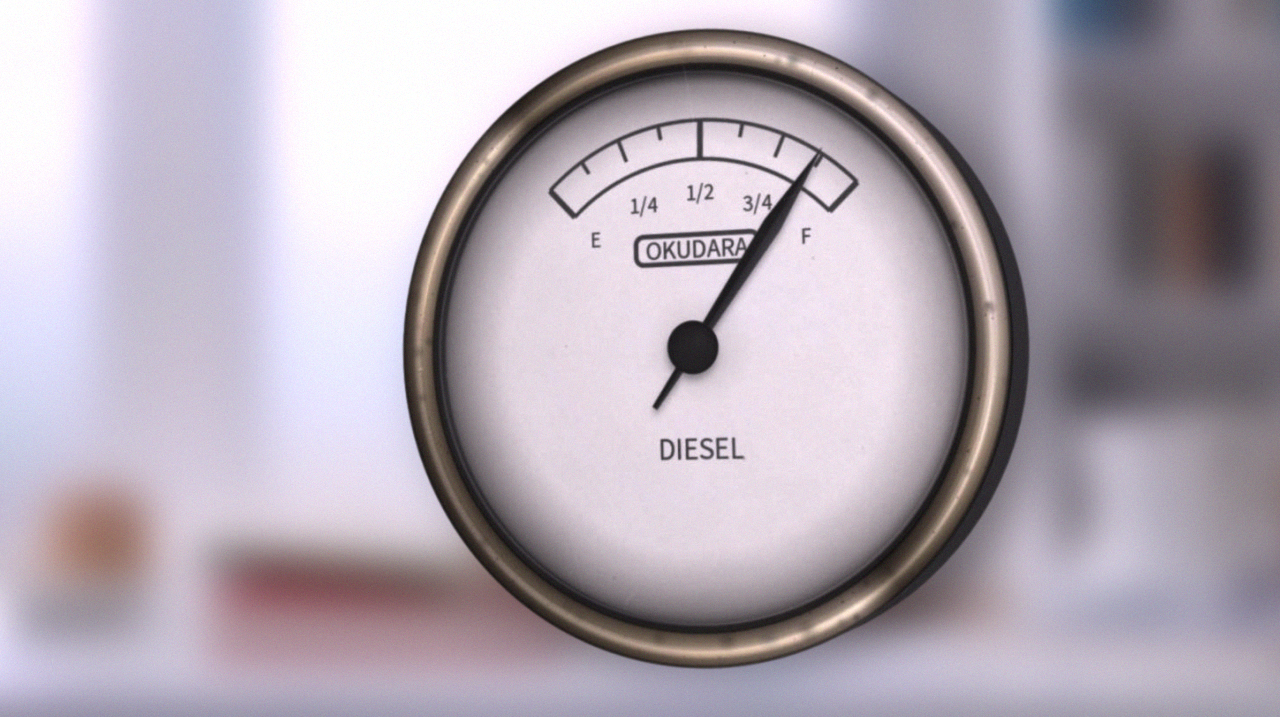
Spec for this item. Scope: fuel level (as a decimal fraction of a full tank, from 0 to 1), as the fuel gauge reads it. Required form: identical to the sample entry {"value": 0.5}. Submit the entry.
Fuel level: {"value": 0.875}
